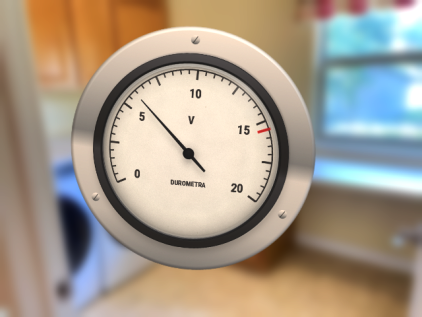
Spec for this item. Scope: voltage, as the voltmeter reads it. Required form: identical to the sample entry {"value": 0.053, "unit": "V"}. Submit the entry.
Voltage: {"value": 6, "unit": "V"}
